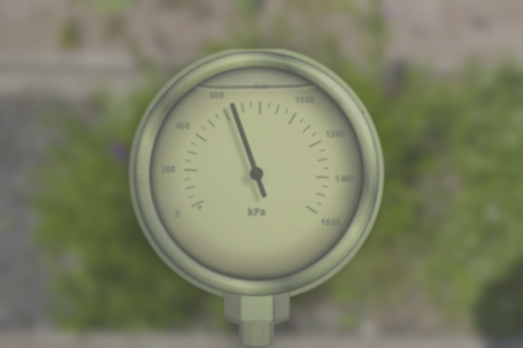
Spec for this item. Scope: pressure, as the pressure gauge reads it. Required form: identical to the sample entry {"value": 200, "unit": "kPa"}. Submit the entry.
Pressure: {"value": 650, "unit": "kPa"}
